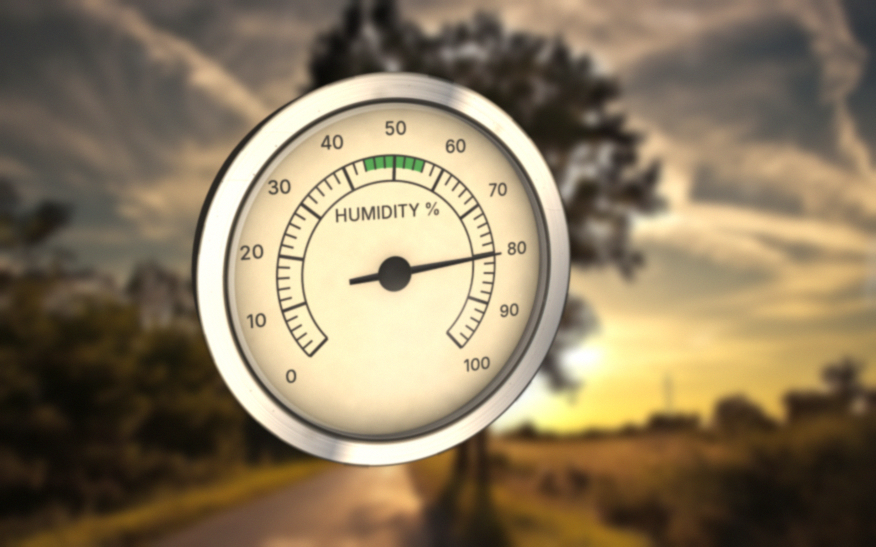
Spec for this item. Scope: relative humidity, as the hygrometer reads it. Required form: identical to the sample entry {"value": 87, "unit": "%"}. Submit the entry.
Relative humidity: {"value": 80, "unit": "%"}
